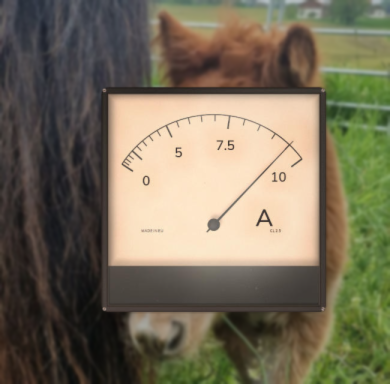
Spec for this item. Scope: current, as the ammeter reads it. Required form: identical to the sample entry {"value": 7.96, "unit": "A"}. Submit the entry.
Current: {"value": 9.5, "unit": "A"}
